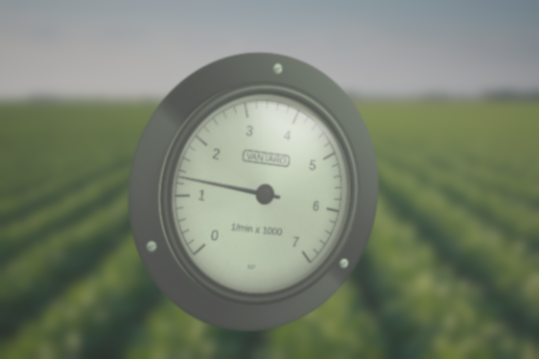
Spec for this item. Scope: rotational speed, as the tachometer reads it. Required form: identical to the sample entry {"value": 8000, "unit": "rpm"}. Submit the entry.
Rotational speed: {"value": 1300, "unit": "rpm"}
